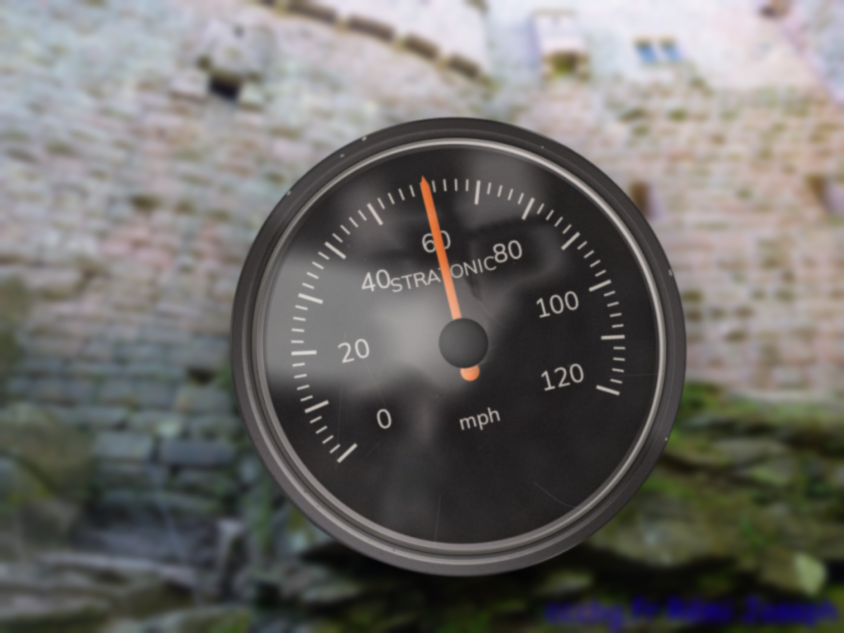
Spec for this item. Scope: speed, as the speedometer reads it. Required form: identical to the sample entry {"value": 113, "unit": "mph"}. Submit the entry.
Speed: {"value": 60, "unit": "mph"}
